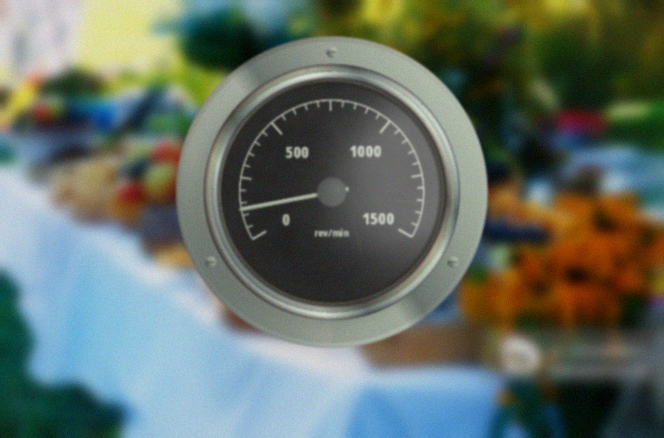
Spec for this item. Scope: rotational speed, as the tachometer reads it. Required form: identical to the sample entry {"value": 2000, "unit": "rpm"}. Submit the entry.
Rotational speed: {"value": 125, "unit": "rpm"}
